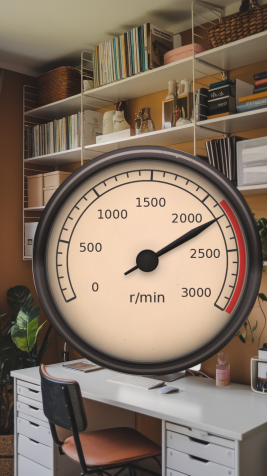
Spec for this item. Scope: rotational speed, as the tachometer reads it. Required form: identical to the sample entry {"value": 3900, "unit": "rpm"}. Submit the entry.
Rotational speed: {"value": 2200, "unit": "rpm"}
